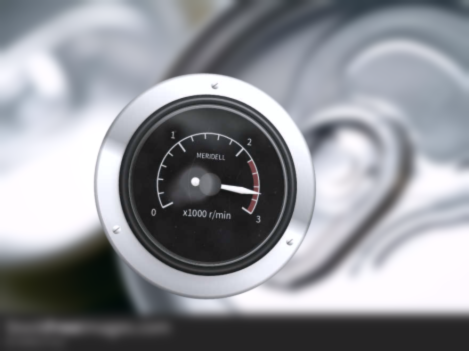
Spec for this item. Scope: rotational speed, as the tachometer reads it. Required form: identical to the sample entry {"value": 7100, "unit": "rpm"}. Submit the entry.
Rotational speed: {"value": 2700, "unit": "rpm"}
